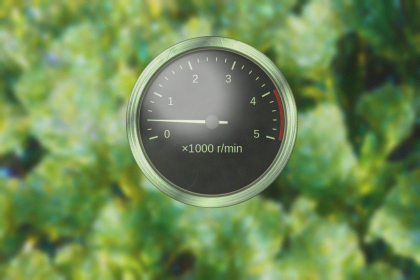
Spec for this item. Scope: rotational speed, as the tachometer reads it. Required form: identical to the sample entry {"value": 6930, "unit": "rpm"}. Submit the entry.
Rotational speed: {"value": 400, "unit": "rpm"}
